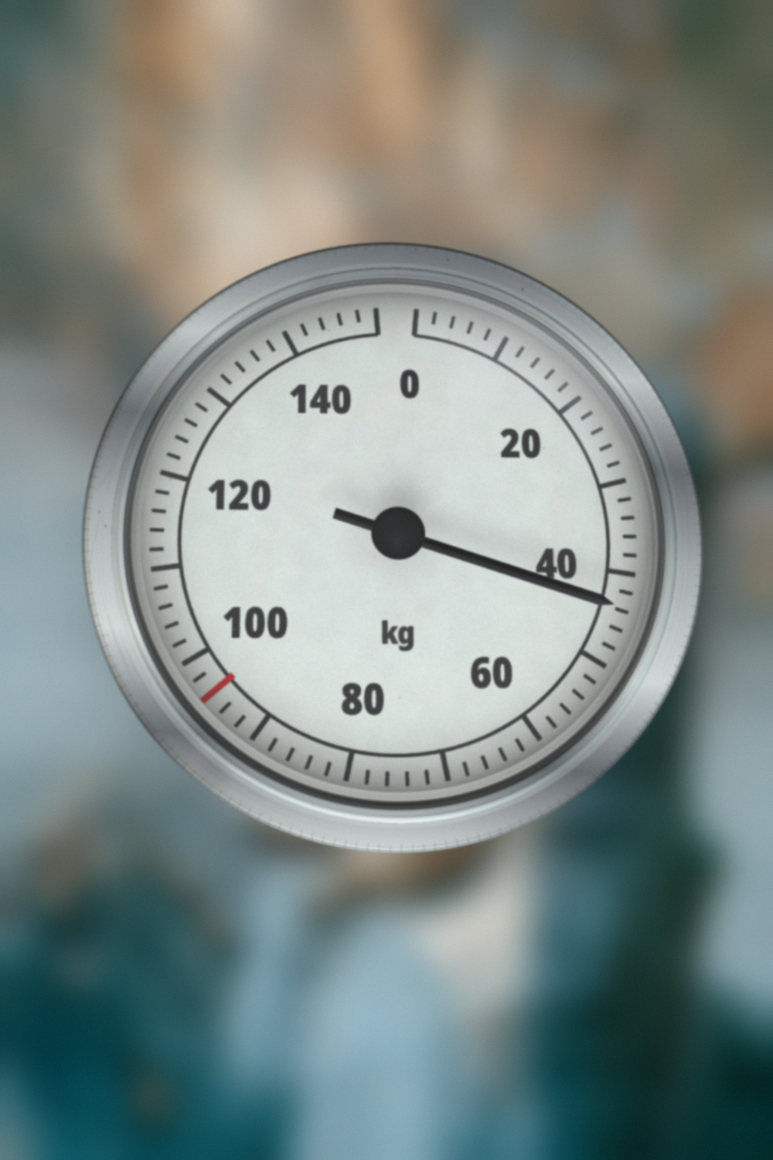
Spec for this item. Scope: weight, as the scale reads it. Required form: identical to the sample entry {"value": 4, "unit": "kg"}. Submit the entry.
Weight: {"value": 44, "unit": "kg"}
